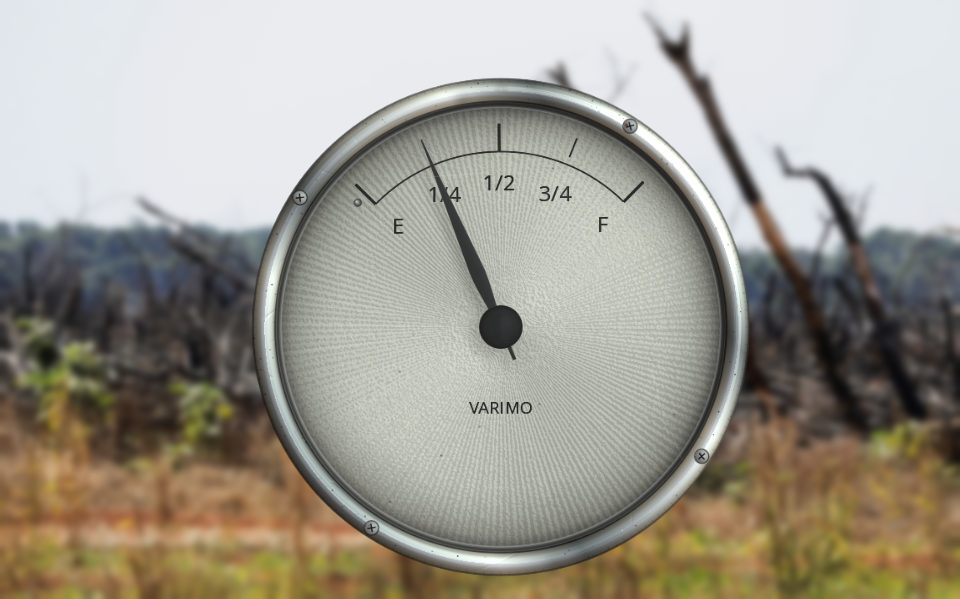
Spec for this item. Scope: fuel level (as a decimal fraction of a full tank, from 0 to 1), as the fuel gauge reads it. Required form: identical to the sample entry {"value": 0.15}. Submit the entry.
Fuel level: {"value": 0.25}
